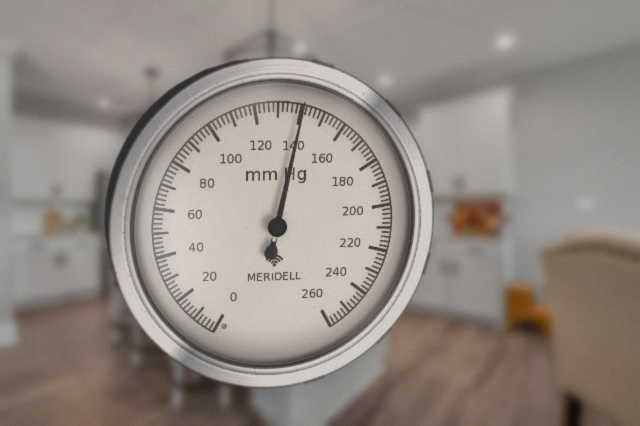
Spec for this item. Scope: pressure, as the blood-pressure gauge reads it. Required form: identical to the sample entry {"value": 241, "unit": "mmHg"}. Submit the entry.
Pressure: {"value": 140, "unit": "mmHg"}
